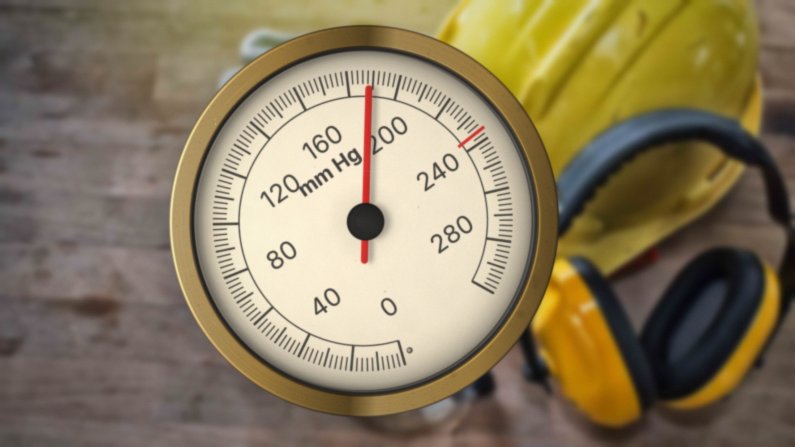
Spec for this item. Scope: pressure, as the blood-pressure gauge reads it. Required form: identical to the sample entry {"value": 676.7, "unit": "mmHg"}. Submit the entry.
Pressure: {"value": 188, "unit": "mmHg"}
